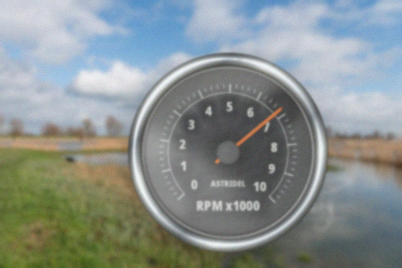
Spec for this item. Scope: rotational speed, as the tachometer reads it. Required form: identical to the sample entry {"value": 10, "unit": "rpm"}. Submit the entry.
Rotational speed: {"value": 6800, "unit": "rpm"}
